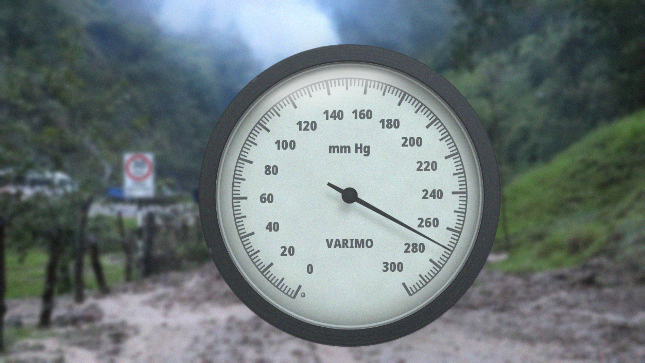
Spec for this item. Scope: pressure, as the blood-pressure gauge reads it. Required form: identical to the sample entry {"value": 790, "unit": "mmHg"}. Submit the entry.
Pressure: {"value": 270, "unit": "mmHg"}
